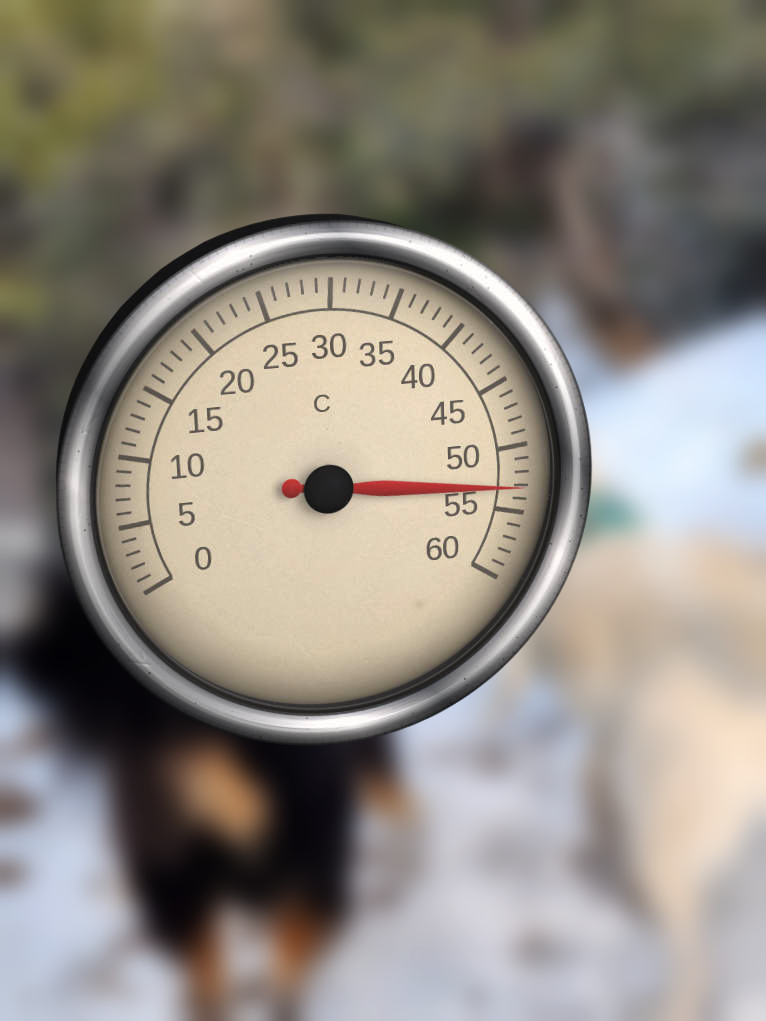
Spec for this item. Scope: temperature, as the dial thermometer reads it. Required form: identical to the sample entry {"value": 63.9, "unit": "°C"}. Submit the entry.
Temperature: {"value": 53, "unit": "°C"}
